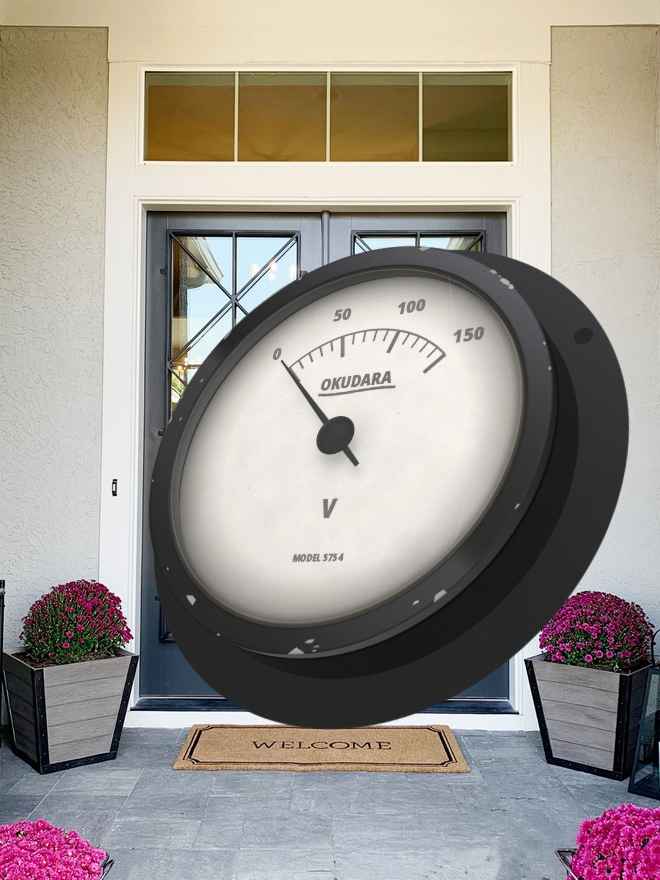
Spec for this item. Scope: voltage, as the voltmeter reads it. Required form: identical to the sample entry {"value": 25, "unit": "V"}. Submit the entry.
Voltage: {"value": 0, "unit": "V"}
